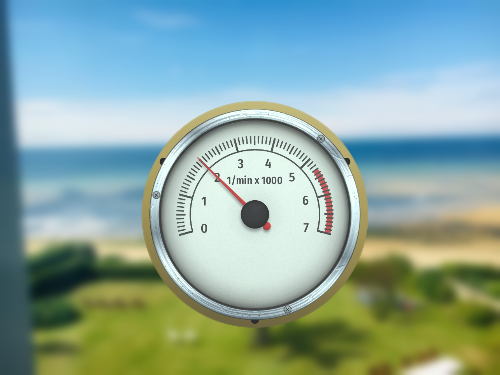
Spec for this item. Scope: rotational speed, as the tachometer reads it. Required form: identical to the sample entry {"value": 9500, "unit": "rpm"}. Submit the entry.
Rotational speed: {"value": 2000, "unit": "rpm"}
